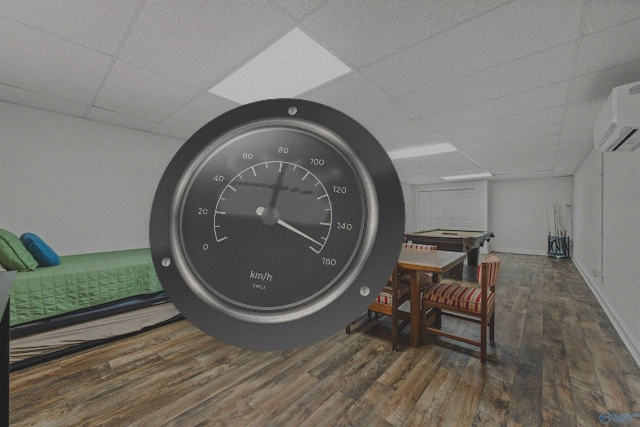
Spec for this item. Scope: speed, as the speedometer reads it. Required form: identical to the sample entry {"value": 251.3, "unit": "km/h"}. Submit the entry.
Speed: {"value": 155, "unit": "km/h"}
